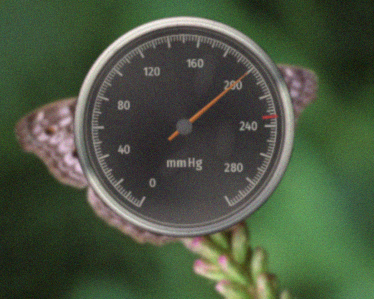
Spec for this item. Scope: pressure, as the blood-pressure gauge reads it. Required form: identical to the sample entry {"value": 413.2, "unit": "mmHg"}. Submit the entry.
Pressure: {"value": 200, "unit": "mmHg"}
